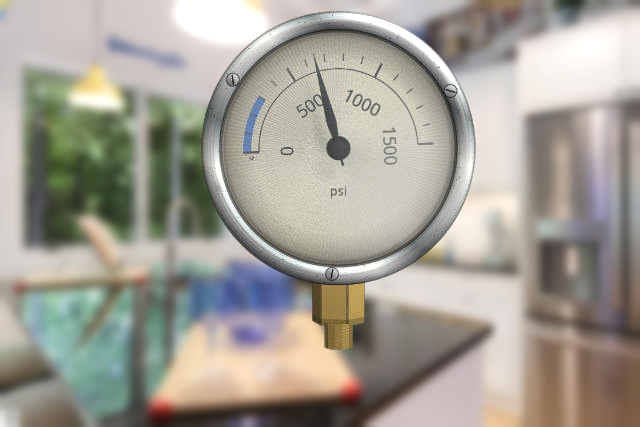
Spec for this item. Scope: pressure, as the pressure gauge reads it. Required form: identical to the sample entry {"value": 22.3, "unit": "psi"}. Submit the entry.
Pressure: {"value": 650, "unit": "psi"}
